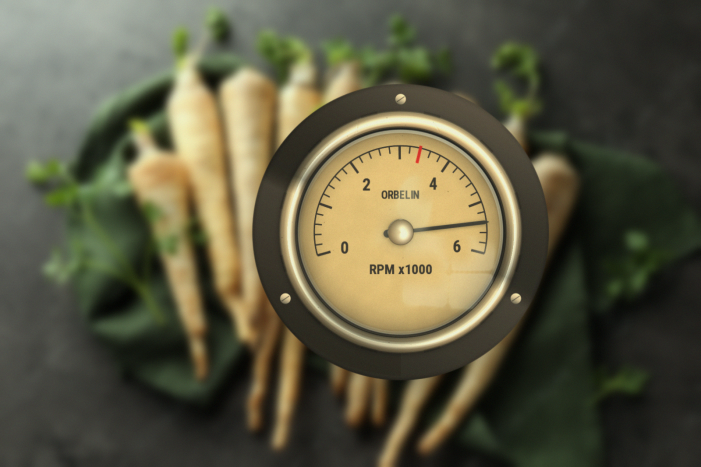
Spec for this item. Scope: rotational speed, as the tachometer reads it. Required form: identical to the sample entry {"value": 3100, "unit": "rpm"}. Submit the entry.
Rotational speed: {"value": 5400, "unit": "rpm"}
